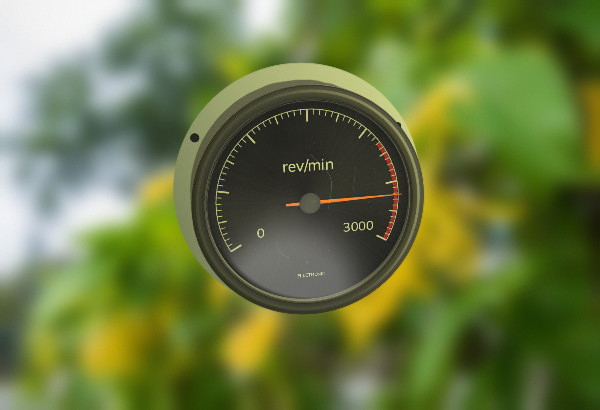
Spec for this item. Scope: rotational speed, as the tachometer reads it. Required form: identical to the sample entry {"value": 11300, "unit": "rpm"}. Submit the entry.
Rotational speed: {"value": 2600, "unit": "rpm"}
